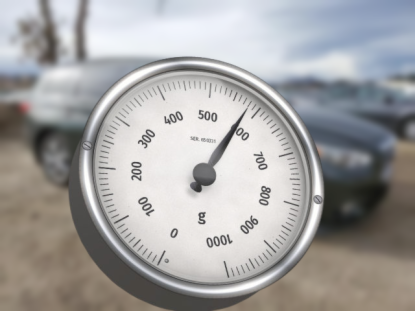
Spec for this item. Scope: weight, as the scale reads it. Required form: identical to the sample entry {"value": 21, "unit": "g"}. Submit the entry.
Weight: {"value": 580, "unit": "g"}
